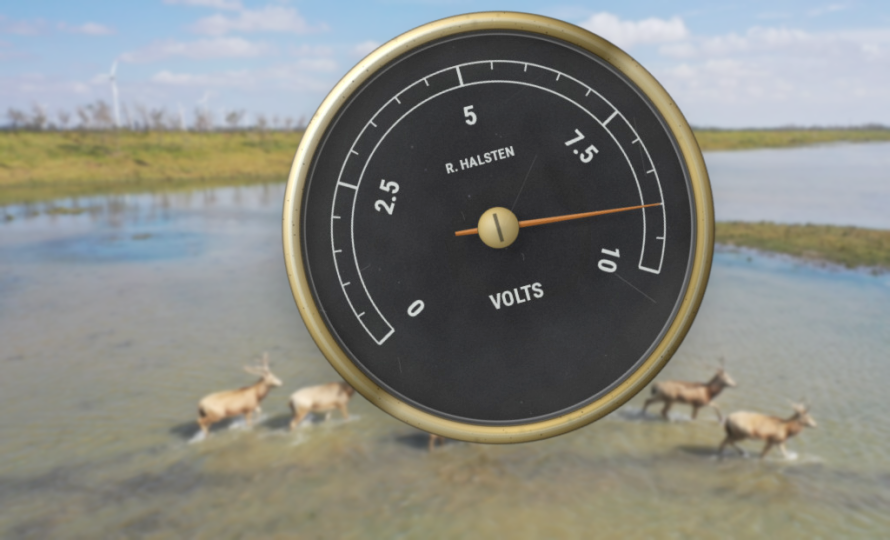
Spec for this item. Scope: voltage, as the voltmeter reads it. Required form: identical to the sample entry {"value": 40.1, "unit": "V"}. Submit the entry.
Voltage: {"value": 9, "unit": "V"}
